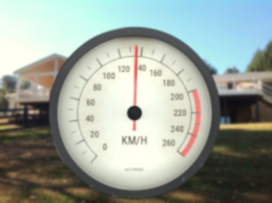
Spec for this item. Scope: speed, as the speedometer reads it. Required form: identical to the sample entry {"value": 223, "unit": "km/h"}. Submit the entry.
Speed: {"value": 135, "unit": "km/h"}
